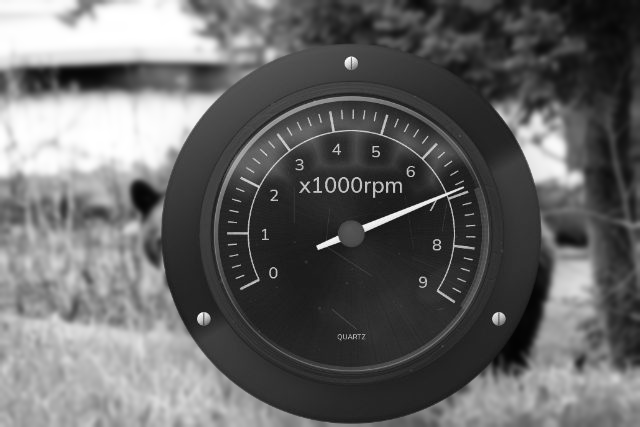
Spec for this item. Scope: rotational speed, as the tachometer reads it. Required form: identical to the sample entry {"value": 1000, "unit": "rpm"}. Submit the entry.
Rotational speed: {"value": 6900, "unit": "rpm"}
